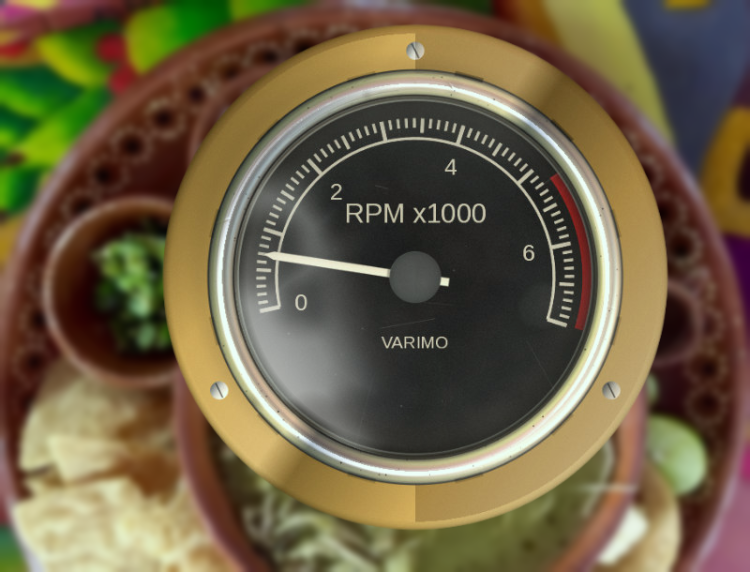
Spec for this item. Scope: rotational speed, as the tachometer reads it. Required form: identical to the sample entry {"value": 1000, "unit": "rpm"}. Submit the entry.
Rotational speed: {"value": 700, "unit": "rpm"}
